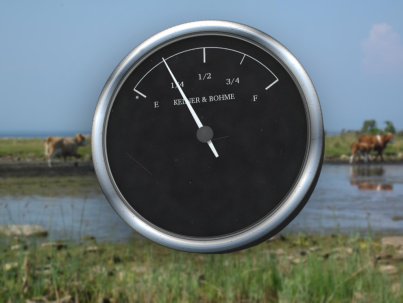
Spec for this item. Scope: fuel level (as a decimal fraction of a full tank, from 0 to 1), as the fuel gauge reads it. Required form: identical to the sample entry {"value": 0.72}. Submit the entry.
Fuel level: {"value": 0.25}
